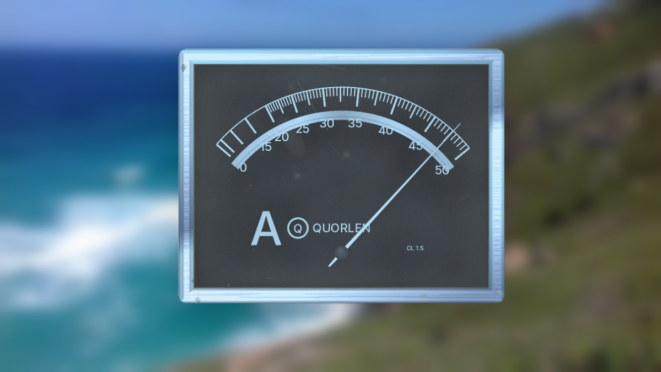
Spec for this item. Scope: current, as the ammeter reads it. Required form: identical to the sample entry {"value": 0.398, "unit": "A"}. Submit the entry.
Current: {"value": 47.5, "unit": "A"}
